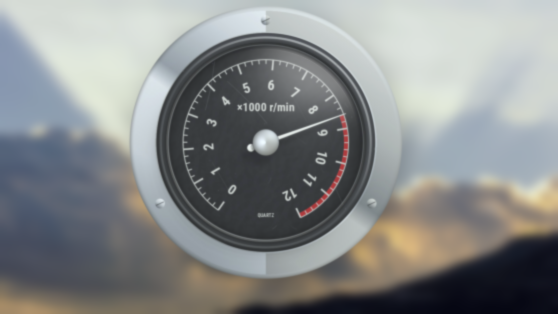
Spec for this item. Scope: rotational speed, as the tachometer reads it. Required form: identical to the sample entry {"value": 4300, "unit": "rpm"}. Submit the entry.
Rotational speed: {"value": 8600, "unit": "rpm"}
